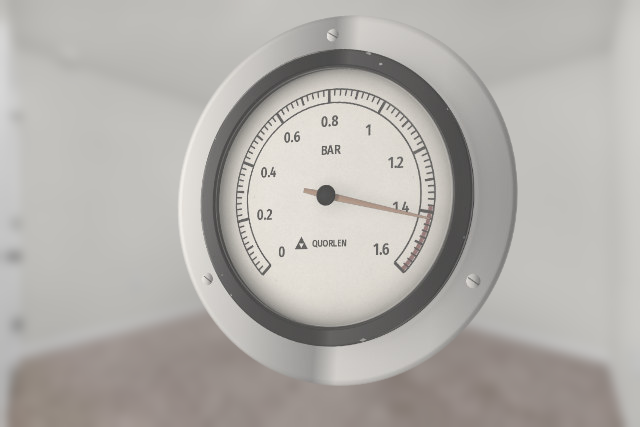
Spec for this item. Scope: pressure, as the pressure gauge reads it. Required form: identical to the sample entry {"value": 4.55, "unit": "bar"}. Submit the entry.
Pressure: {"value": 1.42, "unit": "bar"}
